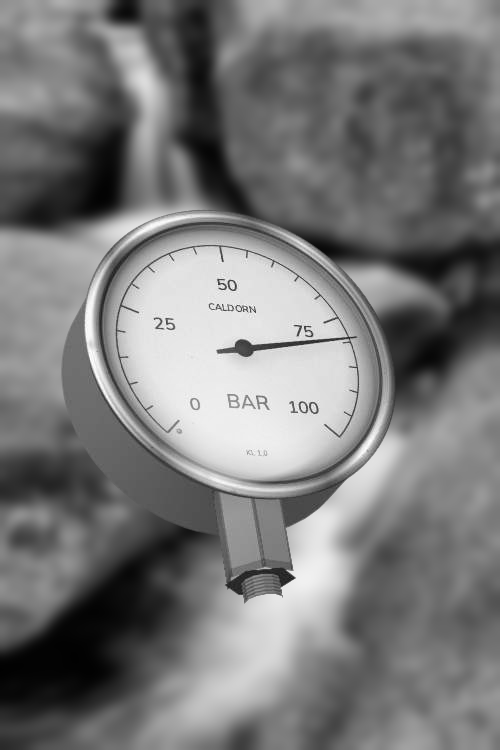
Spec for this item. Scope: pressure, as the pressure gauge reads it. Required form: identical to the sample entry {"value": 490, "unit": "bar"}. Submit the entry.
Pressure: {"value": 80, "unit": "bar"}
